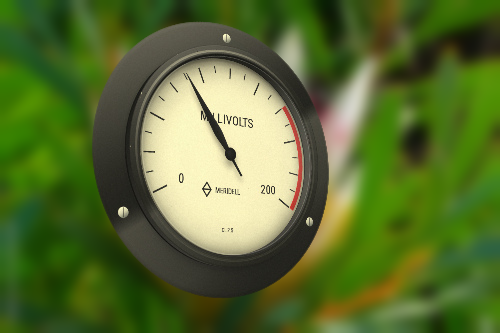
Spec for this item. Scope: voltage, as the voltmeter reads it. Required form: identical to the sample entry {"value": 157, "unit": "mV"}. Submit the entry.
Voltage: {"value": 70, "unit": "mV"}
